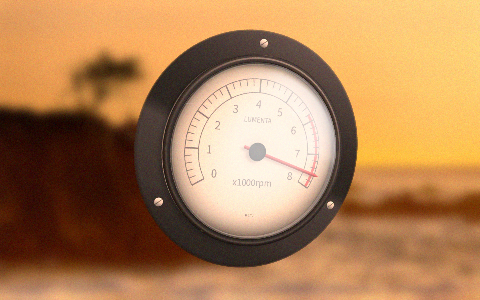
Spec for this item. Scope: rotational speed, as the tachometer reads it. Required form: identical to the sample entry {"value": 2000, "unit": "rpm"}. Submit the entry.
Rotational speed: {"value": 7600, "unit": "rpm"}
